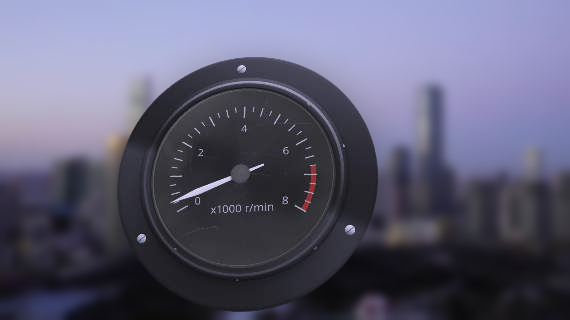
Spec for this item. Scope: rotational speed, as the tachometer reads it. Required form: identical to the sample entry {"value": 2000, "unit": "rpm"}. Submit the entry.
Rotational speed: {"value": 250, "unit": "rpm"}
